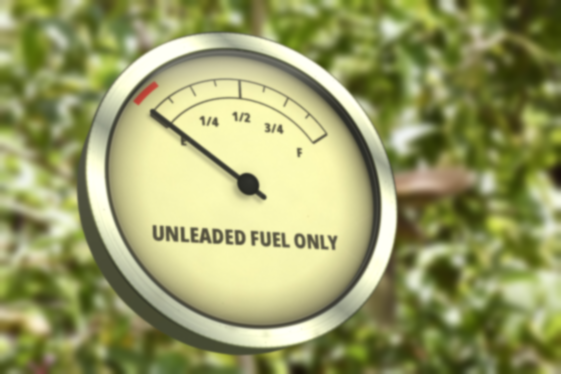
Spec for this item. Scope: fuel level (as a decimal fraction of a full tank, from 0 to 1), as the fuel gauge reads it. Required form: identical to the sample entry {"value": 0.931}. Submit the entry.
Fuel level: {"value": 0}
